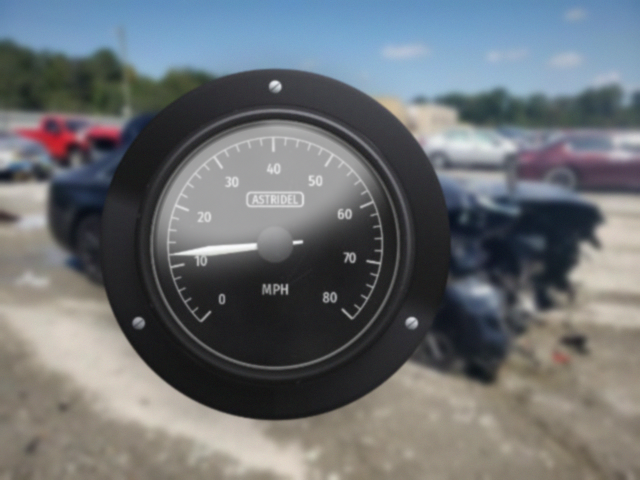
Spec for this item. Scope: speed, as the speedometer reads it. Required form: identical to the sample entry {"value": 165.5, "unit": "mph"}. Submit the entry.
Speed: {"value": 12, "unit": "mph"}
